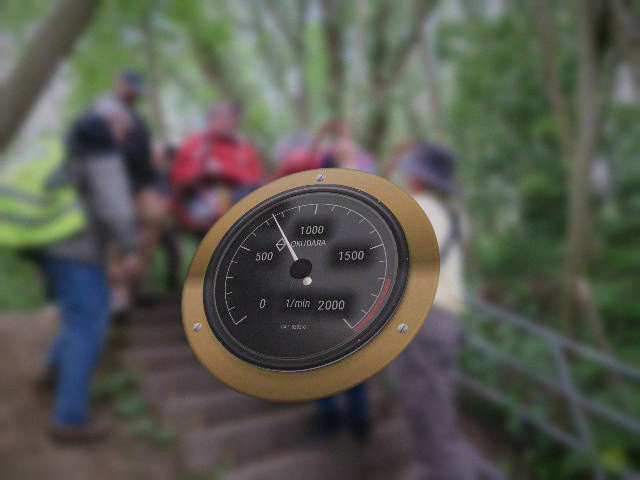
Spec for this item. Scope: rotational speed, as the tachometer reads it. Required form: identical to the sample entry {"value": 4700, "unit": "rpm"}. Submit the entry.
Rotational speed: {"value": 750, "unit": "rpm"}
